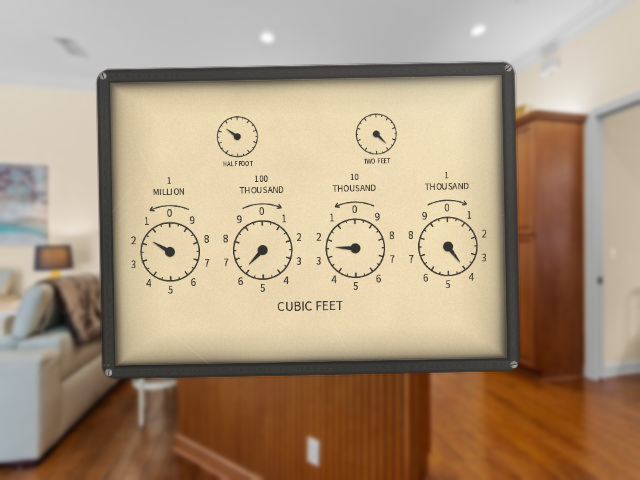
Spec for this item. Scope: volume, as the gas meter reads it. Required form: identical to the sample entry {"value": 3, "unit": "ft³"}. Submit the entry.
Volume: {"value": 162400, "unit": "ft³"}
